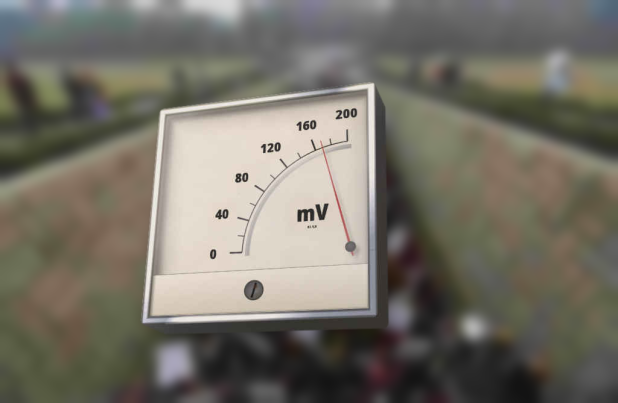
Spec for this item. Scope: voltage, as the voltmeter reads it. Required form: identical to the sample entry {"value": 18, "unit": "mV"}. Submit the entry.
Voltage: {"value": 170, "unit": "mV"}
